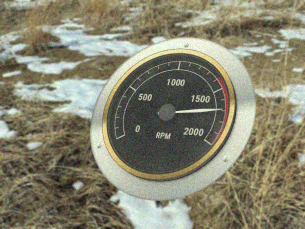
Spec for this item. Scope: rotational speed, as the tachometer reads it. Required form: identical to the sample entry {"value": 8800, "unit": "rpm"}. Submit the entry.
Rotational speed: {"value": 1700, "unit": "rpm"}
